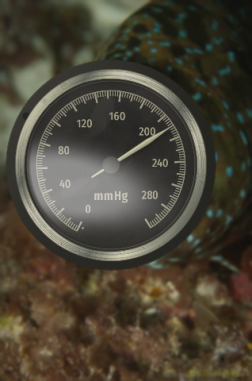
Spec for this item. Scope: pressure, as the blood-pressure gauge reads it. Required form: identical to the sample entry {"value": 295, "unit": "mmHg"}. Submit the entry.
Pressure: {"value": 210, "unit": "mmHg"}
